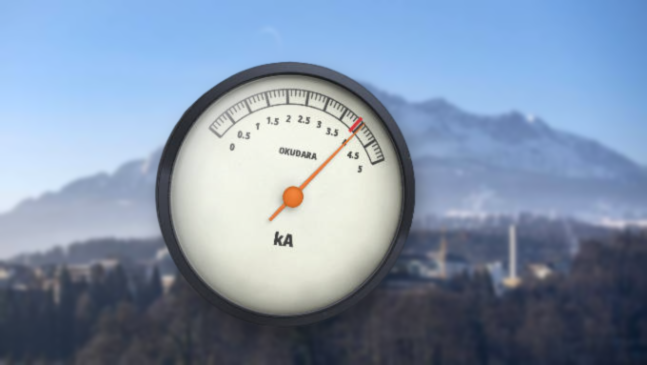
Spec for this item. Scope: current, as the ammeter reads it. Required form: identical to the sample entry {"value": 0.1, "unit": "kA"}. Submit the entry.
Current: {"value": 4, "unit": "kA"}
